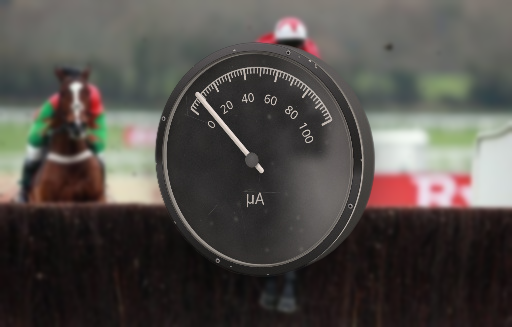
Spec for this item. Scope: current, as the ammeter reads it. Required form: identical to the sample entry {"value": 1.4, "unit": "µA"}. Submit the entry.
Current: {"value": 10, "unit": "µA"}
